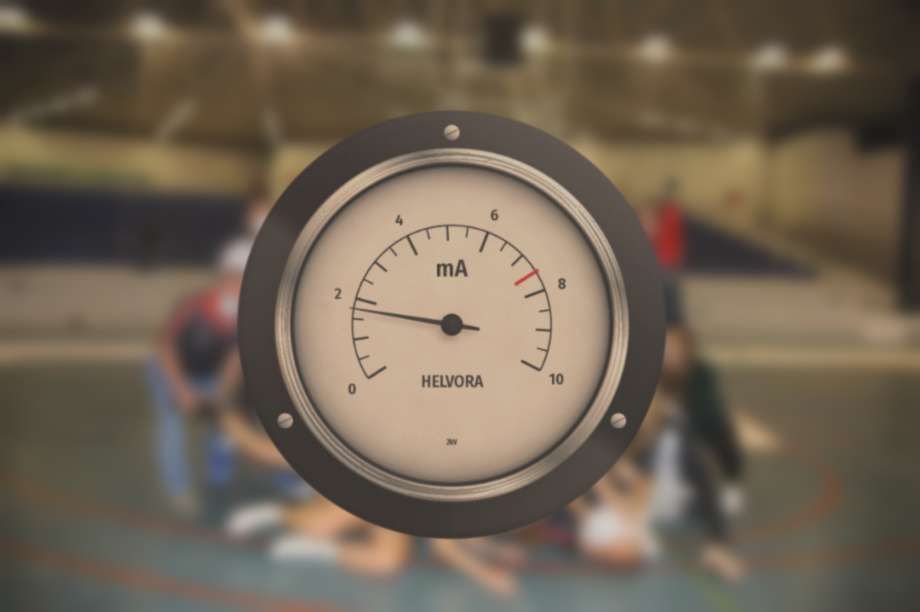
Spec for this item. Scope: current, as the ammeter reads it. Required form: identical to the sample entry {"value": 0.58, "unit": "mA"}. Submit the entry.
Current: {"value": 1.75, "unit": "mA"}
